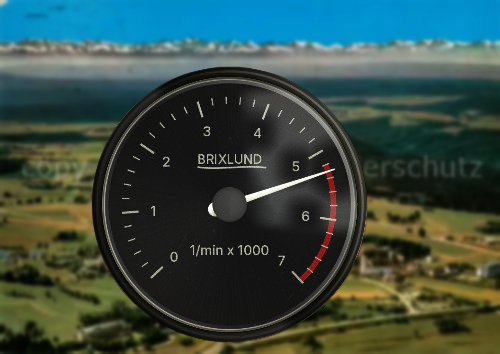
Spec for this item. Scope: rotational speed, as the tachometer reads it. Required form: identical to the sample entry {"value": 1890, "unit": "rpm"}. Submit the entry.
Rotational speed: {"value": 5300, "unit": "rpm"}
